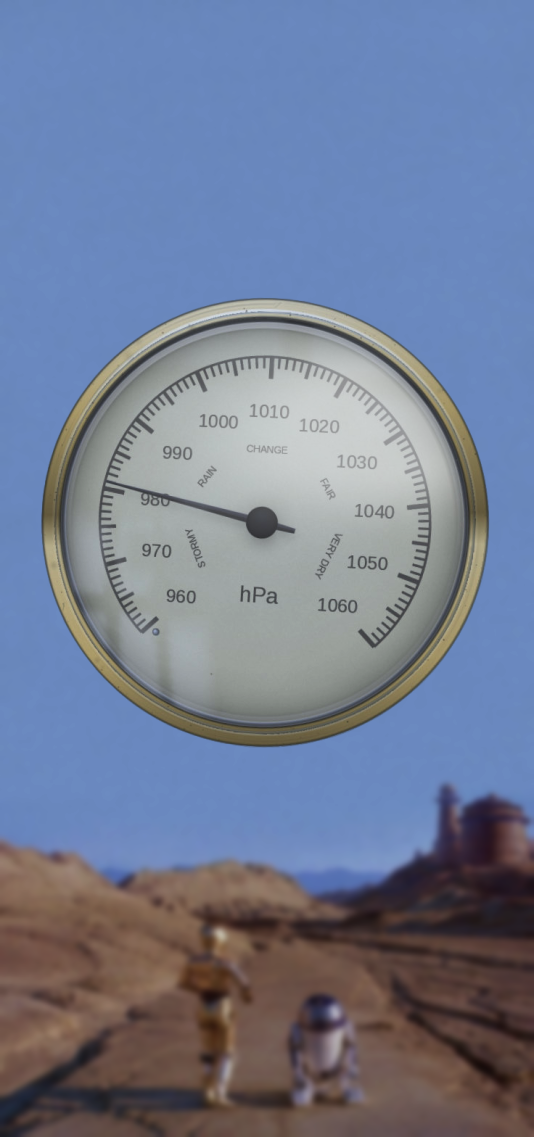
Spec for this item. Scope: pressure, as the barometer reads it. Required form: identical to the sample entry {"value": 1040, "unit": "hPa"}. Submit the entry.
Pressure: {"value": 981, "unit": "hPa"}
